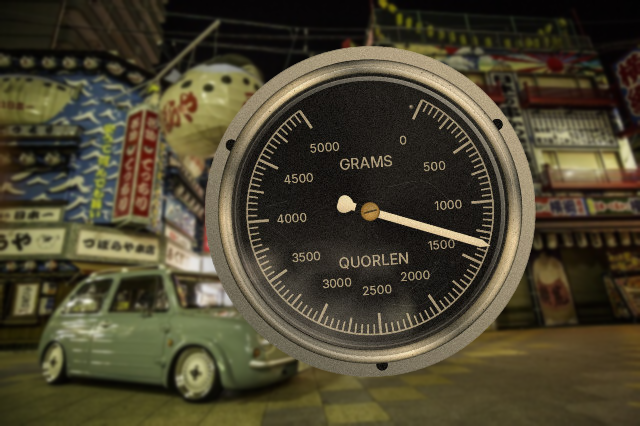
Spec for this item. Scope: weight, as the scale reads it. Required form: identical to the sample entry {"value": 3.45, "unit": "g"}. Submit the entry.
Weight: {"value": 1350, "unit": "g"}
